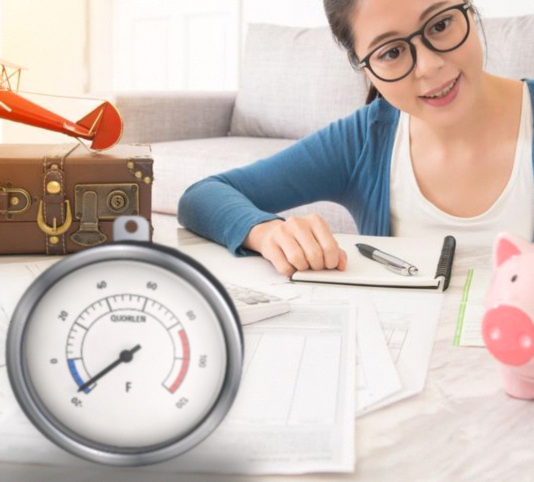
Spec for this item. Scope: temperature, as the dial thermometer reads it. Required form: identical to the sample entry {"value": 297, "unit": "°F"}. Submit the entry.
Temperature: {"value": -16, "unit": "°F"}
